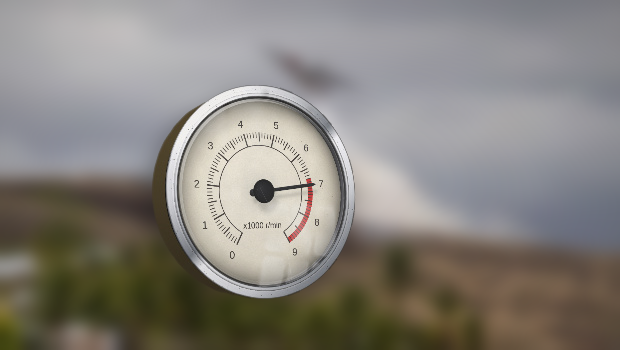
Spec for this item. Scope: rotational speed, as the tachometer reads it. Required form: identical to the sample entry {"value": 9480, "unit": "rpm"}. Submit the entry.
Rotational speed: {"value": 7000, "unit": "rpm"}
